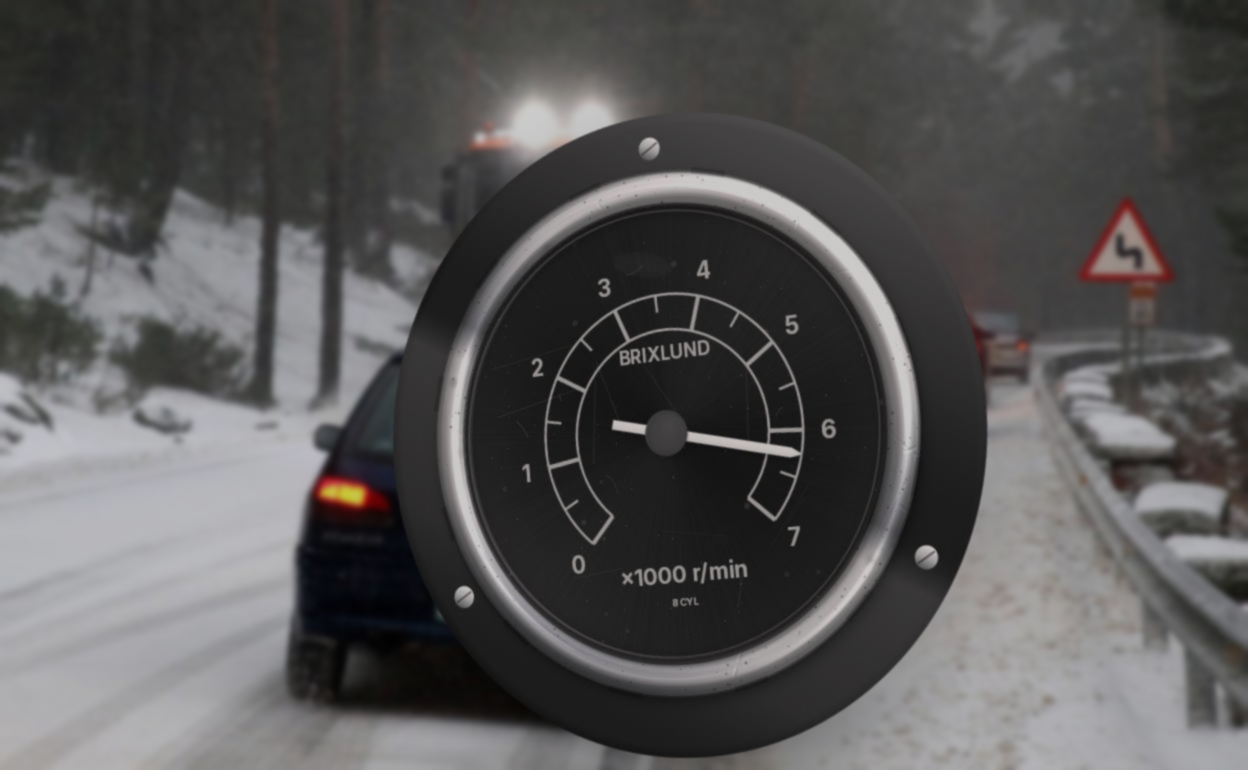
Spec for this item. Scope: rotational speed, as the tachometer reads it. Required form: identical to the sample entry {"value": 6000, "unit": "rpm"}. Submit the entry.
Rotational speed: {"value": 6250, "unit": "rpm"}
